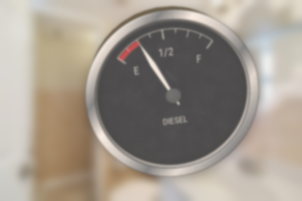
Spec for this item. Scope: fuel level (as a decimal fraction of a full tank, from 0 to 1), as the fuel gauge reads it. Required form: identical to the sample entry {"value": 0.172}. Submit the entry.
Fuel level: {"value": 0.25}
